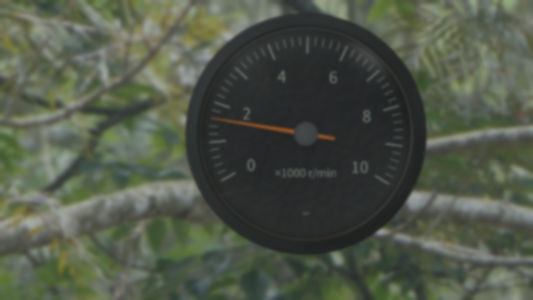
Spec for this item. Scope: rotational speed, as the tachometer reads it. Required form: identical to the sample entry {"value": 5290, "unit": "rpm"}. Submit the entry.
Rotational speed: {"value": 1600, "unit": "rpm"}
